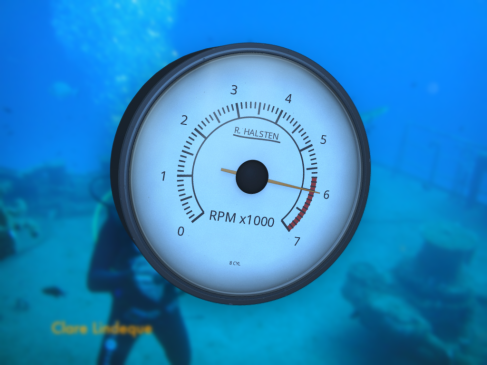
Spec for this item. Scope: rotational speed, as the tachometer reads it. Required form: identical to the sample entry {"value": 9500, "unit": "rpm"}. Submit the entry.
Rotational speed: {"value": 6000, "unit": "rpm"}
